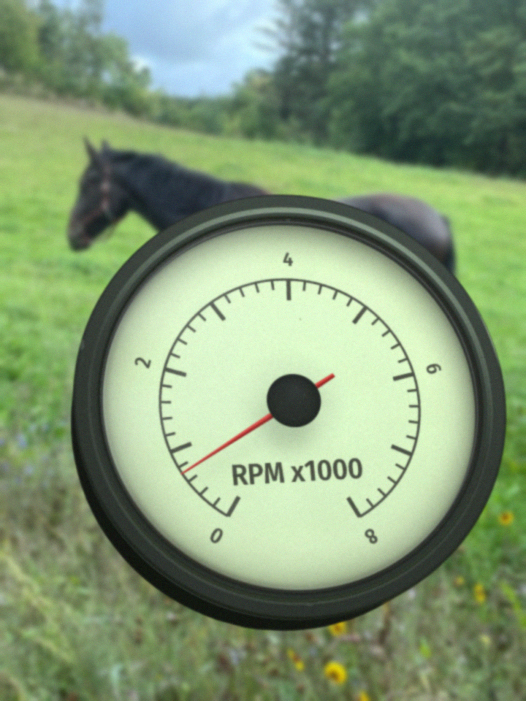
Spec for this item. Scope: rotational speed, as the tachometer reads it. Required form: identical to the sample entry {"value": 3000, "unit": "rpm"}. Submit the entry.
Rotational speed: {"value": 700, "unit": "rpm"}
